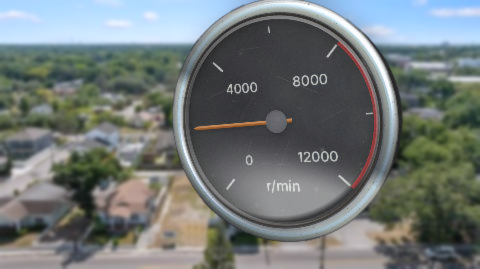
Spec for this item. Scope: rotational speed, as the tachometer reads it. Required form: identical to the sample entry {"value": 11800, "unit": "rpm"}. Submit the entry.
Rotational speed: {"value": 2000, "unit": "rpm"}
